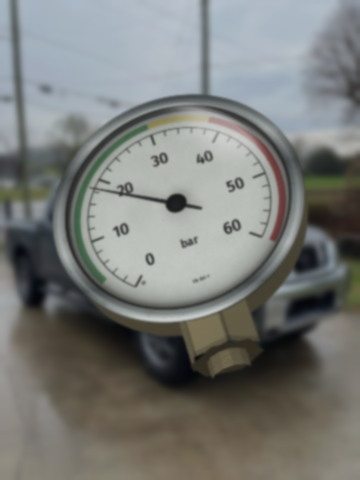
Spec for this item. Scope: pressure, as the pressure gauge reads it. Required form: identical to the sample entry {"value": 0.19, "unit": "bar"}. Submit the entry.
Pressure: {"value": 18, "unit": "bar"}
